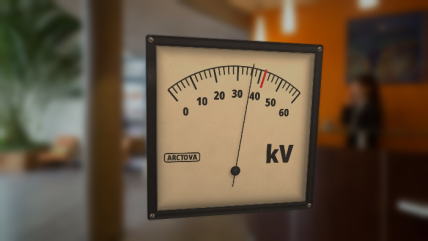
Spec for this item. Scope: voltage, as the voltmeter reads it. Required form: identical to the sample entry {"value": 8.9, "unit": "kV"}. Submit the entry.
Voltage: {"value": 36, "unit": "kV"}
